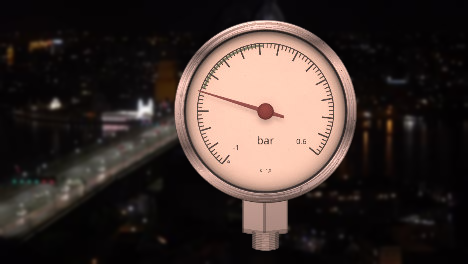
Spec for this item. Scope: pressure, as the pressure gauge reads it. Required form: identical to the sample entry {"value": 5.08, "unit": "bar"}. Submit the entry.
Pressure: {"value": -0.6, "unit": "bar"}
